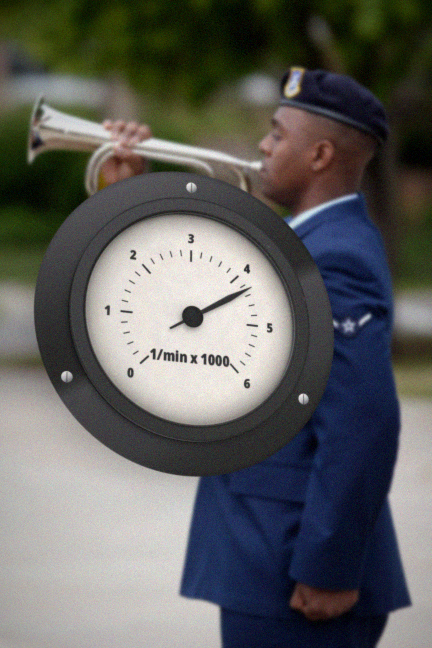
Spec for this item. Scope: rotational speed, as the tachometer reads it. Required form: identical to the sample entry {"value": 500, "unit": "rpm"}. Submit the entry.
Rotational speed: {"value": 4300, "unit": "rpm"}
